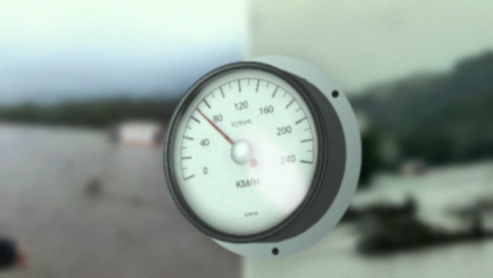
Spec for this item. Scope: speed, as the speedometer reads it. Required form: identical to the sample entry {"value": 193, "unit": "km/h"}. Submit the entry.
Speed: {"value": 70, "unit": "km/h"}
